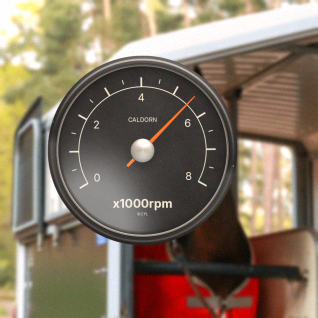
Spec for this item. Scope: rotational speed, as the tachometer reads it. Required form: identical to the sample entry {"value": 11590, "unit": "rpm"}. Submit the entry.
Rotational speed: {"value": 5500, "unit": "rpm"}
